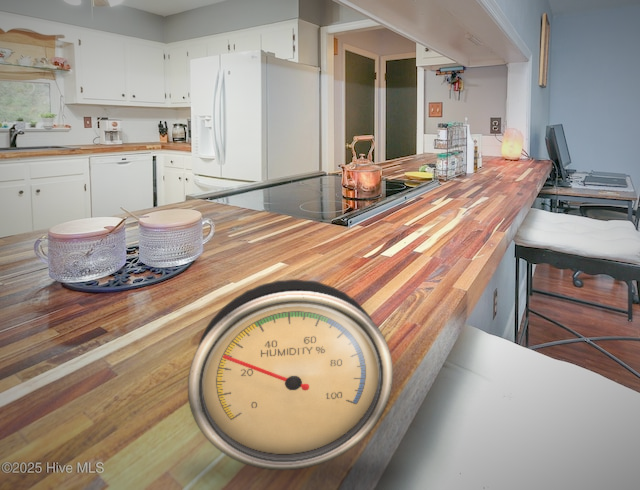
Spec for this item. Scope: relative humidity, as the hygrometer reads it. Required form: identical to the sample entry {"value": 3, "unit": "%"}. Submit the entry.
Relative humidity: {"value": 25, "unit": "%"}
